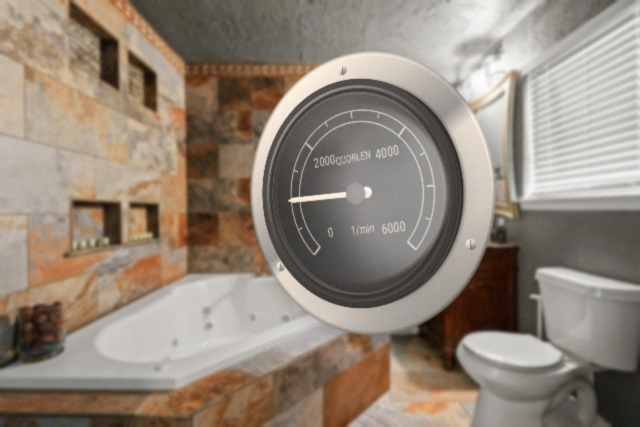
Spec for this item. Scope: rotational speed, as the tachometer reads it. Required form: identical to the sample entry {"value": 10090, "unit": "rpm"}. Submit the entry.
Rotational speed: {"value": 1000, "unit": "rpm"}
